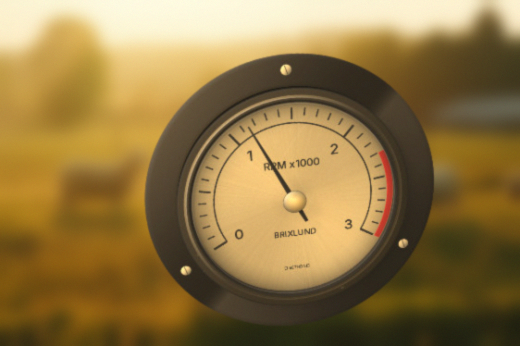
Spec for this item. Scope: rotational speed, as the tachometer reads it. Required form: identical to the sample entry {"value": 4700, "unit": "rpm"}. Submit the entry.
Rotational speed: {"value": 1150, "unit": "rpm"}
